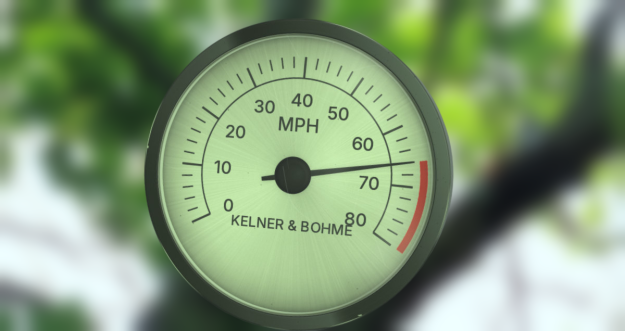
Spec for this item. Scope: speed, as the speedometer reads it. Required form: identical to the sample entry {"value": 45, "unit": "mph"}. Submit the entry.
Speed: {"value": 66, "unit": "mph"}
